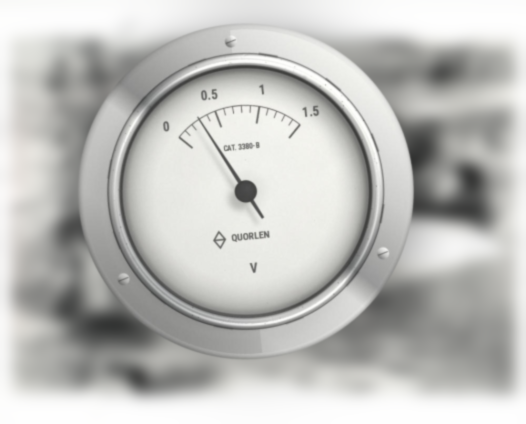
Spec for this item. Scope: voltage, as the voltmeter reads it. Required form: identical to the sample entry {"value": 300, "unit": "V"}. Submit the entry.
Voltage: {"value": 0.3, "unit": "V"}
